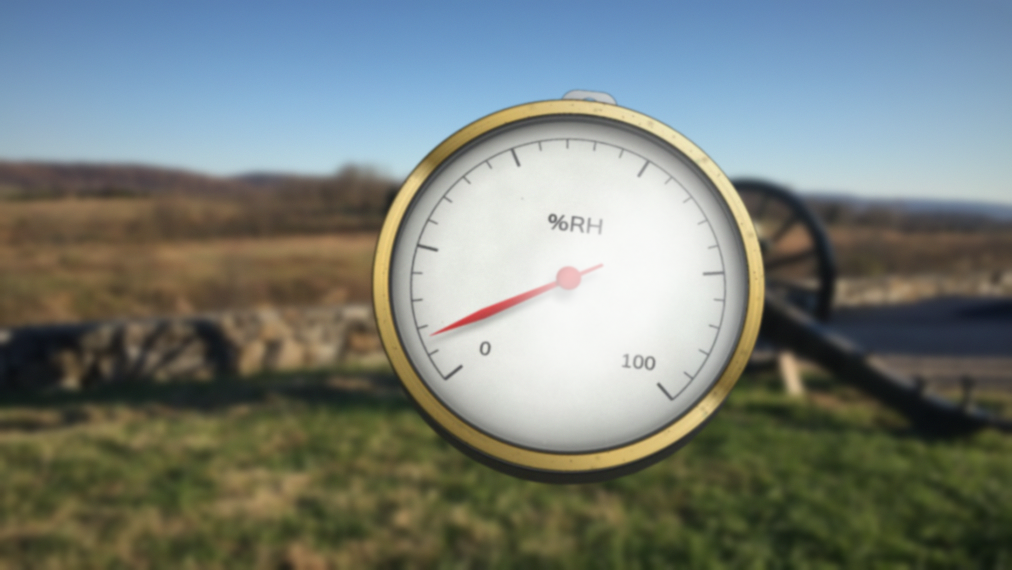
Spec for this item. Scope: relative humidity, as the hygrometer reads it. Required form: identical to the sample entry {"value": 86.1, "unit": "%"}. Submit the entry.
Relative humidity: {"value": 6, "unit": "%"}
